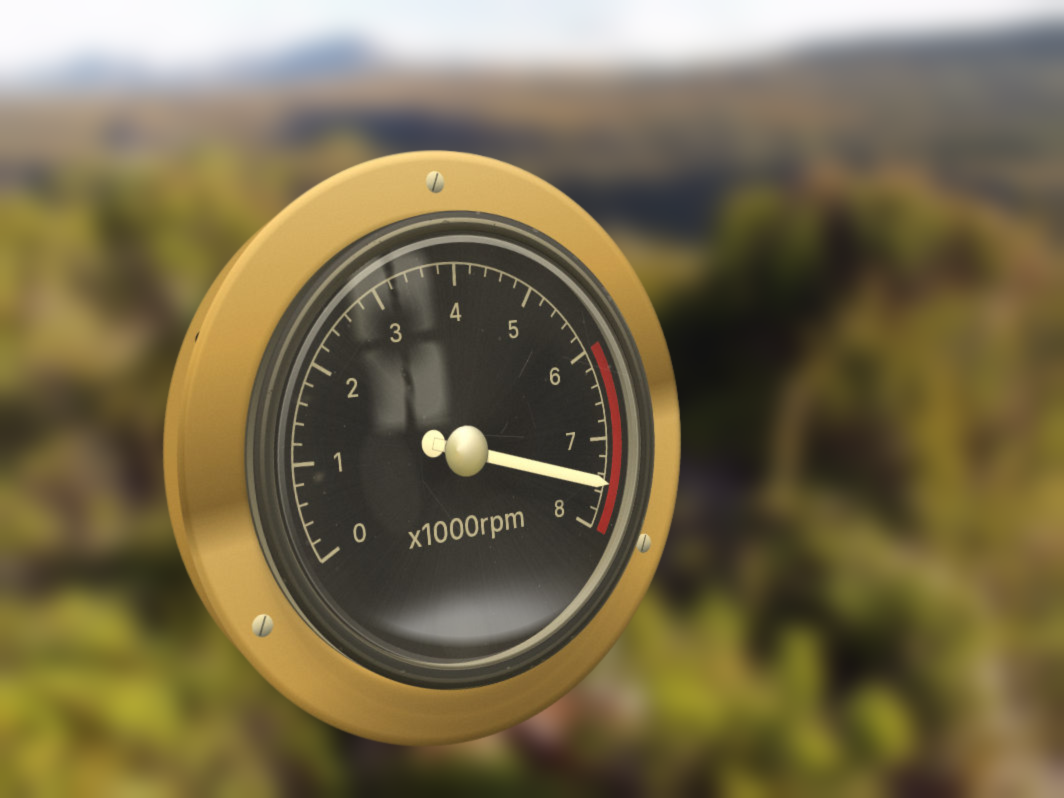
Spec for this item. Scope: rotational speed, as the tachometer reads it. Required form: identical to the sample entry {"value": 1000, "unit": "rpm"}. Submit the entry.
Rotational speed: {"value": 7500, "unit": "rpm"}
